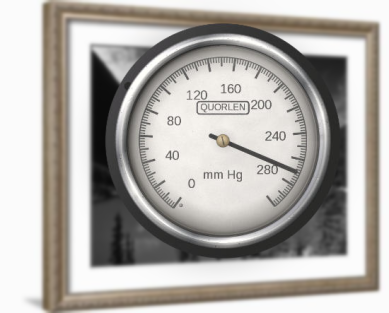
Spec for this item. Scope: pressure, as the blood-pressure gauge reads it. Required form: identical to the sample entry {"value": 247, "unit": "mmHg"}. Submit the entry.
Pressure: {"value": 270, "unit": "mmHg"}
